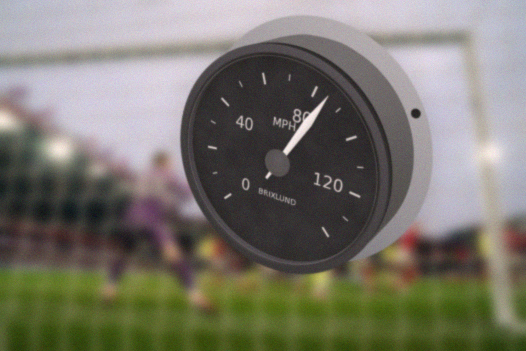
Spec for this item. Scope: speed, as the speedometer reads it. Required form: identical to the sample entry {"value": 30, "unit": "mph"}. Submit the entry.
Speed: {"value": 85, "unit": "mph"}
